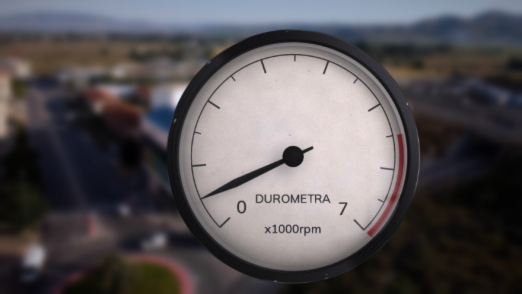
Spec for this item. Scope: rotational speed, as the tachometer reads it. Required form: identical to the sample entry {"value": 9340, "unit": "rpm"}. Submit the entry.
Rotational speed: {"value": 500, "unit": "rpm"}
